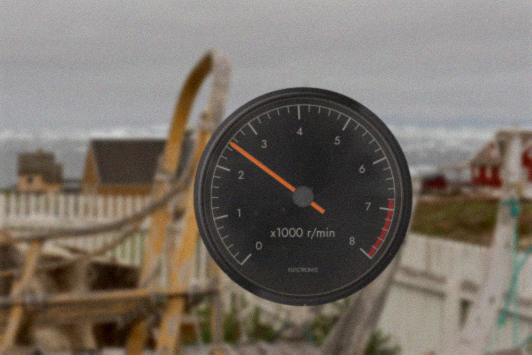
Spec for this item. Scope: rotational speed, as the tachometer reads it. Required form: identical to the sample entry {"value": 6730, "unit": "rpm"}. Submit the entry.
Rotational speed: {"value": 2500, "unit": "rpm"}
